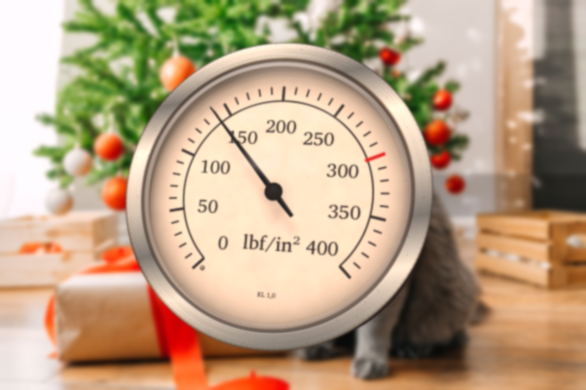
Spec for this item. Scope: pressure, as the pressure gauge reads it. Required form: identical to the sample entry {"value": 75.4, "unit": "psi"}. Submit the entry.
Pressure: {"value": 140, "unit": "psi"}
